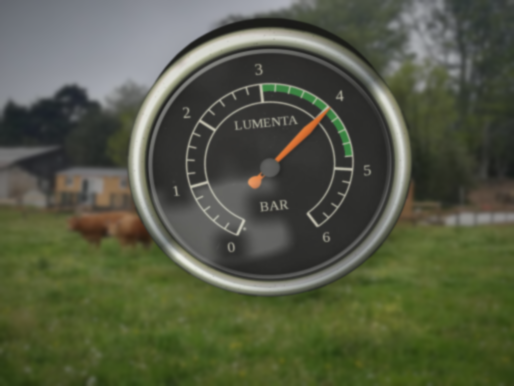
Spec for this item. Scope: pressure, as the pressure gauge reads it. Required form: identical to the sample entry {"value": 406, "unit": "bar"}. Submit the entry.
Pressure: {"value": 4, "unit": "bar"}
